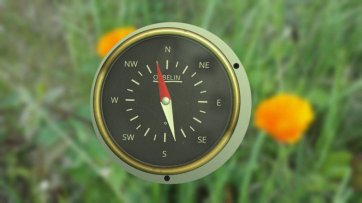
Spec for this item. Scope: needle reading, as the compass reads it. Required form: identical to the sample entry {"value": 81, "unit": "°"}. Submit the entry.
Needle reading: {"value": 345, "unit": "°"}
